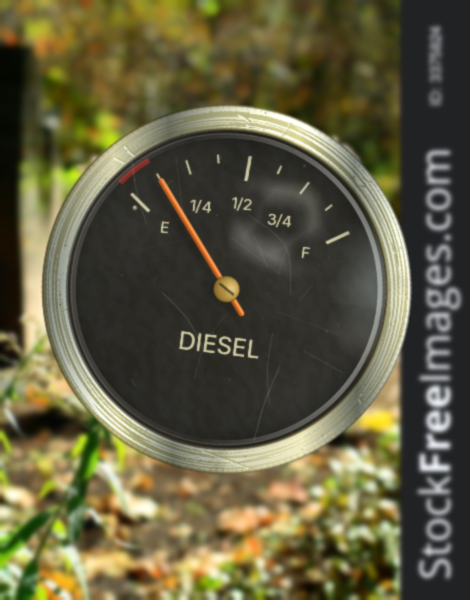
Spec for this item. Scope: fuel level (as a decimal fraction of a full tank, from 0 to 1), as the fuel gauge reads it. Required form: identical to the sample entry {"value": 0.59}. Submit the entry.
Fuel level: {"value": 0.125}
